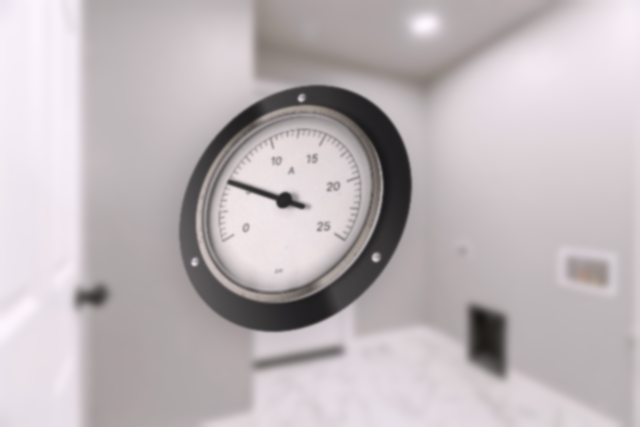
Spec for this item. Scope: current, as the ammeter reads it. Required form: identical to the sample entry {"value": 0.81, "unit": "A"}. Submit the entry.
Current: {"value": 5, "unit": "A"}
